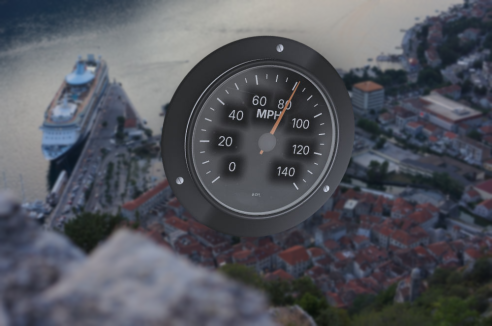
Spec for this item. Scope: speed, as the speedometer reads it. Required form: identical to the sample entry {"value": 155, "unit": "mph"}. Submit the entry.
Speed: {"value": 80, "unit": "mph"}
